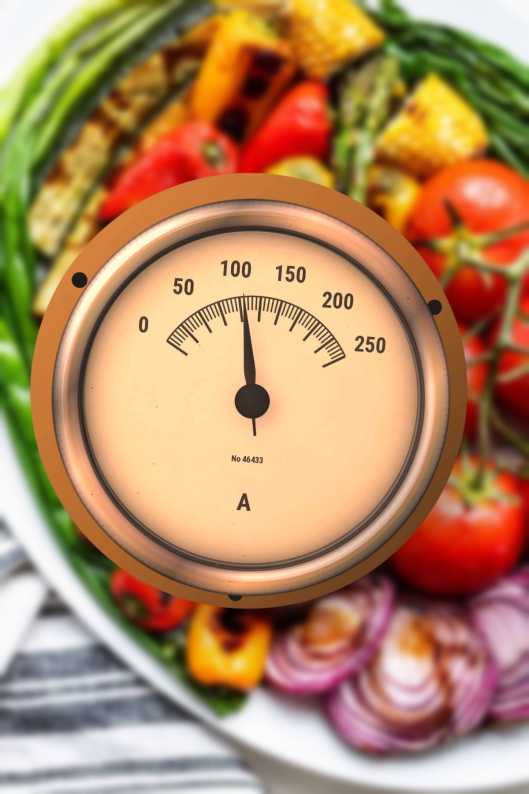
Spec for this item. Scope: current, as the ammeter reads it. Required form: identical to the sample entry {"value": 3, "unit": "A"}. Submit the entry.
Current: {"value": 105, "unit": "A"}
